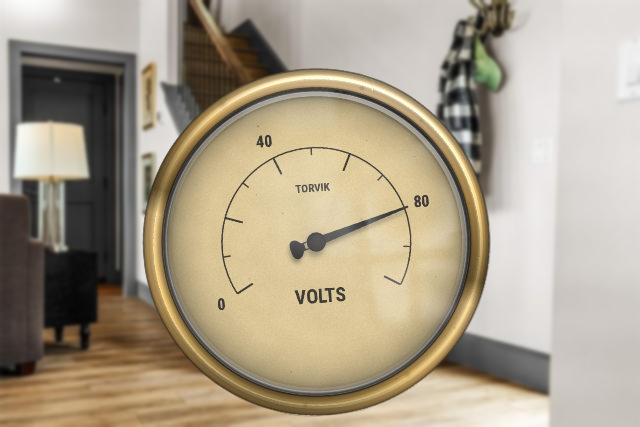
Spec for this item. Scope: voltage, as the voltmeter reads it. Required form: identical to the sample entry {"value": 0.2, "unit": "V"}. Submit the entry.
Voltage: {"value": 80, "unit": "V"}
